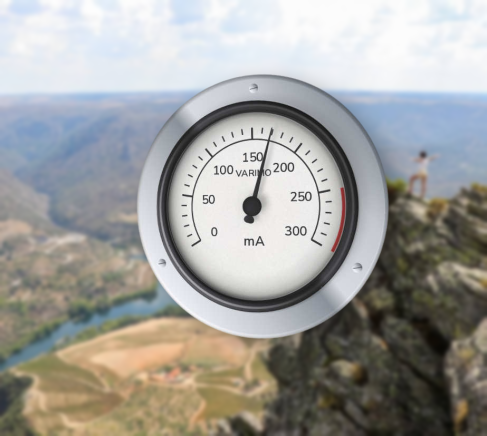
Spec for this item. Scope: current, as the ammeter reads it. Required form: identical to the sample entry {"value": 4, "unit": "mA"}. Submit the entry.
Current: {"value": 170, "unit": "mA"}
